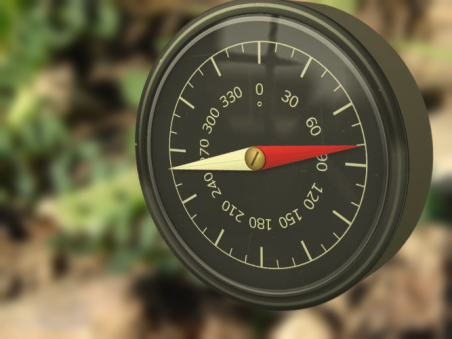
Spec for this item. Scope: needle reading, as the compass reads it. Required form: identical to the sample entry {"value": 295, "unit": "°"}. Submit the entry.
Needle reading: {"value": 80, "unit": "°"}
